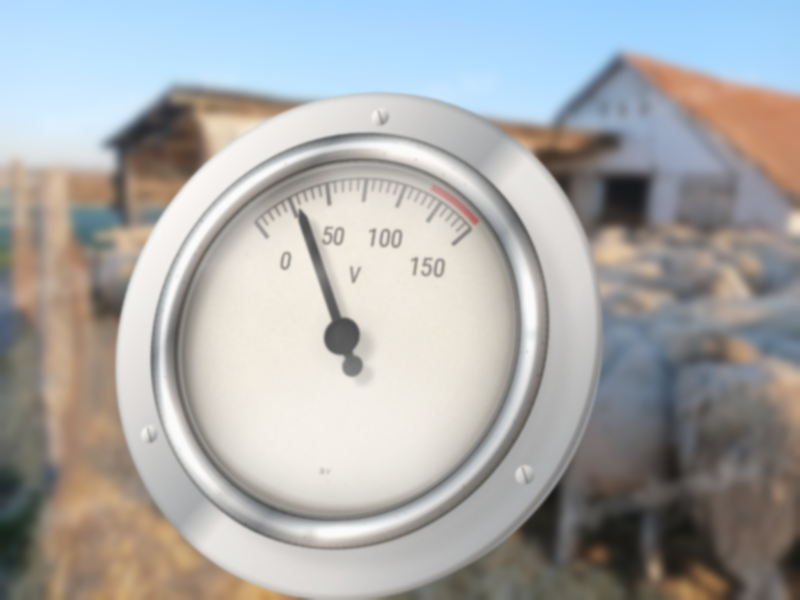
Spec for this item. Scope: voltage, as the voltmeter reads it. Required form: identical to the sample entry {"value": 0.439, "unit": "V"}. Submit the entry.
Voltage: {"value": 30, "unit": "V"}
